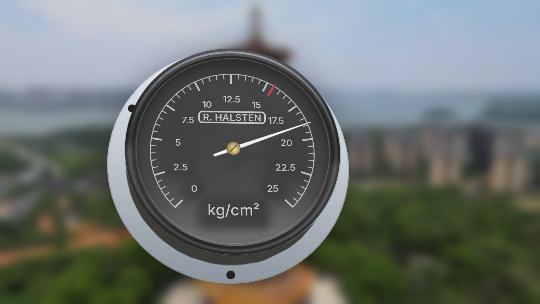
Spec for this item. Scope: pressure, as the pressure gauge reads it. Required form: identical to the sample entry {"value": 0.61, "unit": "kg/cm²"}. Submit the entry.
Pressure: {"value": 19, "unit": "kg/cm²"}
